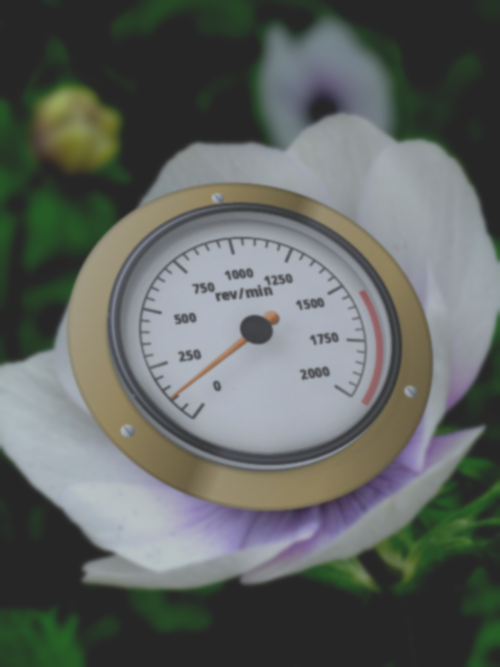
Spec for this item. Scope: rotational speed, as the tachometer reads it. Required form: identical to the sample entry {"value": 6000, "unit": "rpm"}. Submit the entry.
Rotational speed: {"value": 100, "unit": "rpm"}
